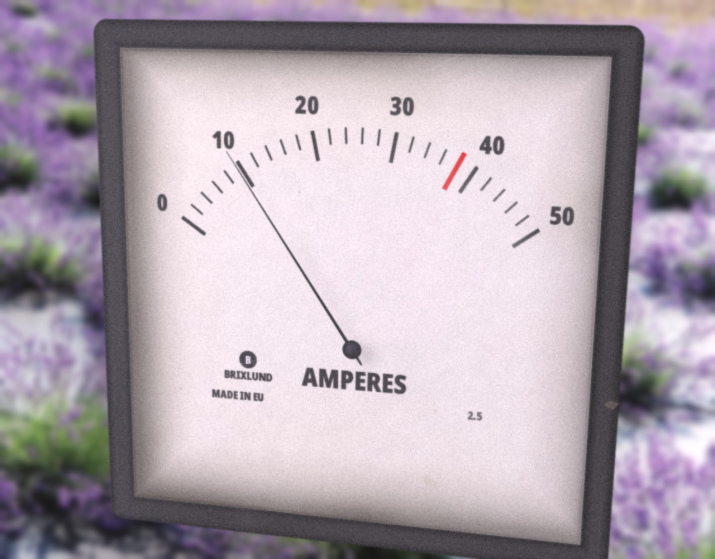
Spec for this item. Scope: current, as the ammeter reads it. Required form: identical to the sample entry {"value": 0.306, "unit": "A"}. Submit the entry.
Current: {"value": 10, "unit": "A"}
